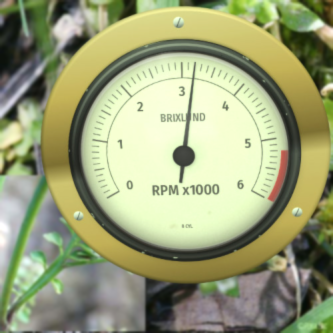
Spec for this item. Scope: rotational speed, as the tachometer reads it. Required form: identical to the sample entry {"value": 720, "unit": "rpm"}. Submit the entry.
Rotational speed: {"value": 3200, "unit": "rpm"}
